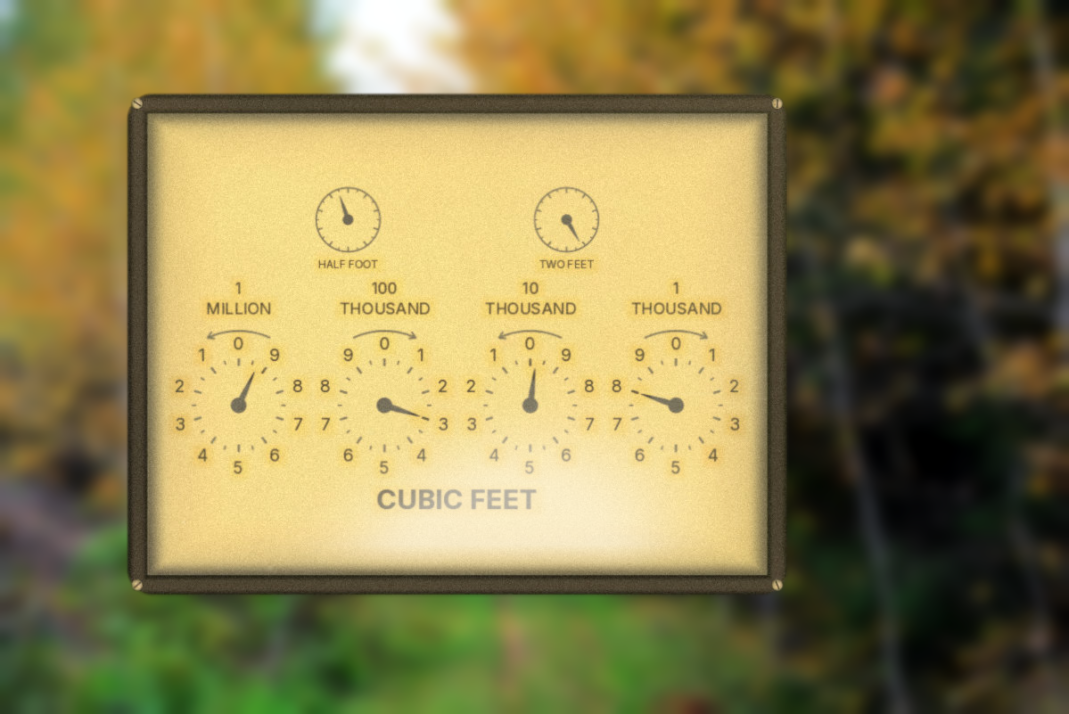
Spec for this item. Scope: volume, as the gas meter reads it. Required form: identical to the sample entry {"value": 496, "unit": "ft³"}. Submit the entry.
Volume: {"value": 929800, "unit": "ft³"}
